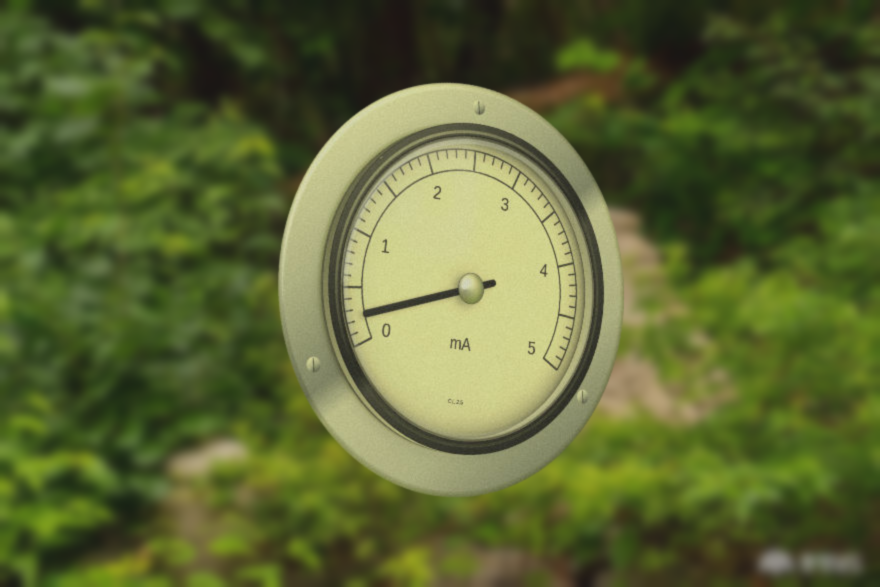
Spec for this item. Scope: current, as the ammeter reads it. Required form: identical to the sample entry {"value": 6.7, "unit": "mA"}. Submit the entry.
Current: {"value": 0.25, "unit": "mA"}
